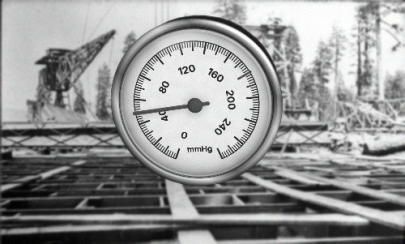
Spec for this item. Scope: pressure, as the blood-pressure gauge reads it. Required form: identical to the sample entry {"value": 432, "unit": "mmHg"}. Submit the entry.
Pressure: {"value": 50, "unit": "mmHg"}
